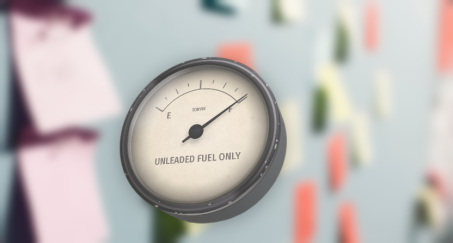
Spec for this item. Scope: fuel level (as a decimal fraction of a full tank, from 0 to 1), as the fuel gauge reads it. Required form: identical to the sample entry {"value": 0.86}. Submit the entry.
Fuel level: {"value": 1}
